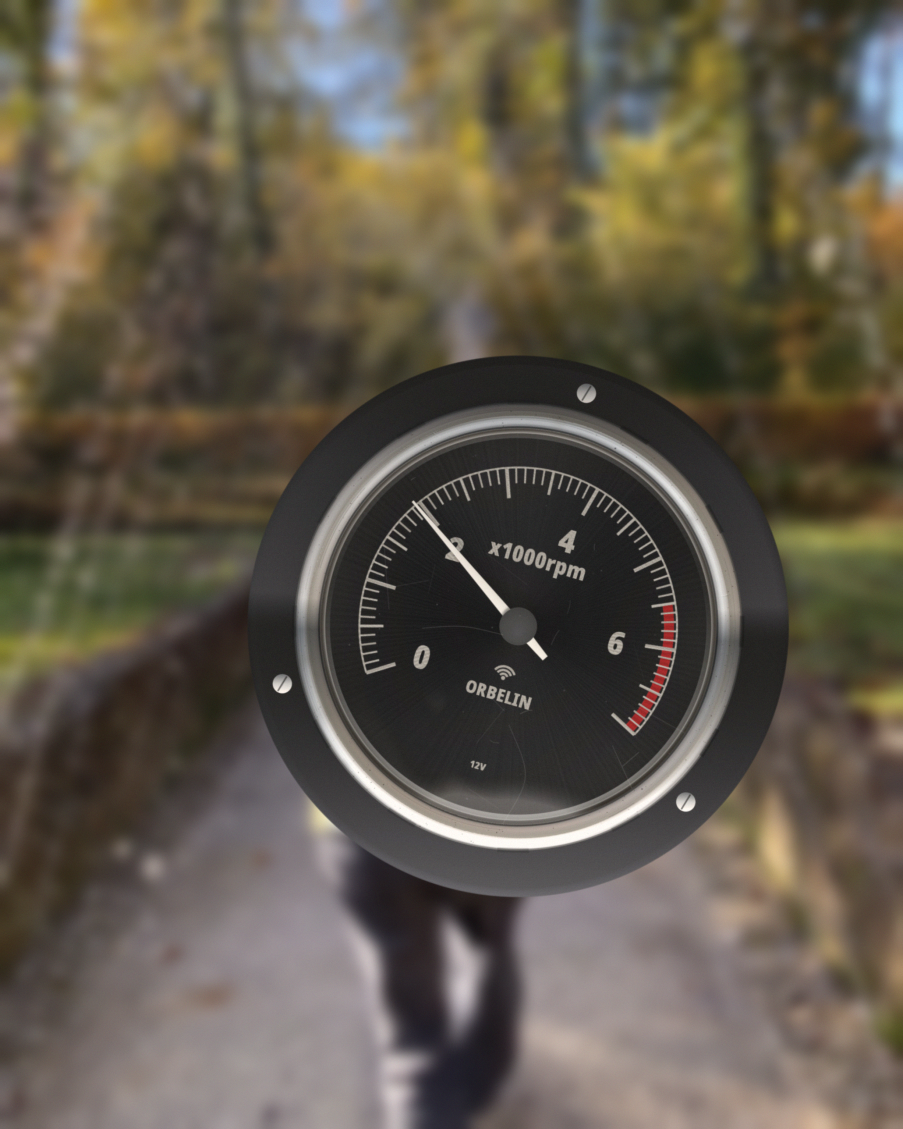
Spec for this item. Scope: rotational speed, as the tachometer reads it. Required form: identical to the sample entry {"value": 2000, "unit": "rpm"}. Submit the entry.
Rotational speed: {"value": 1950, "unit": "rpm"}
